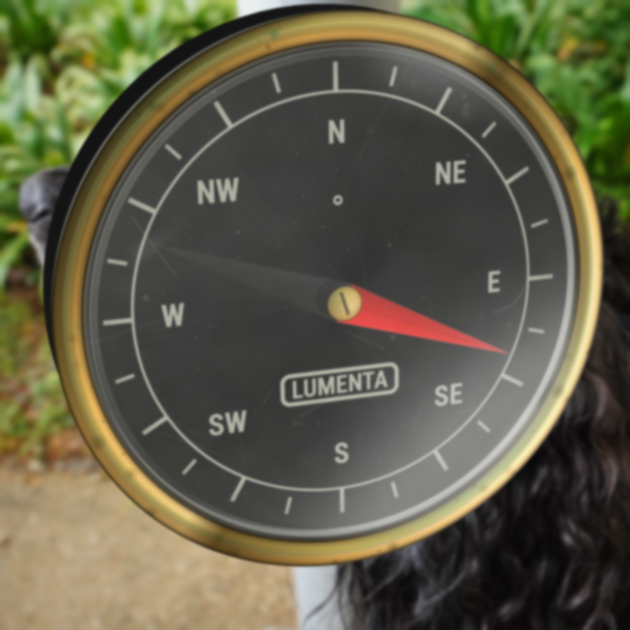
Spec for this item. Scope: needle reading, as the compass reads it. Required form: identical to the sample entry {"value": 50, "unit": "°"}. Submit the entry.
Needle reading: {"value": 112.5, "unit": "°"}
